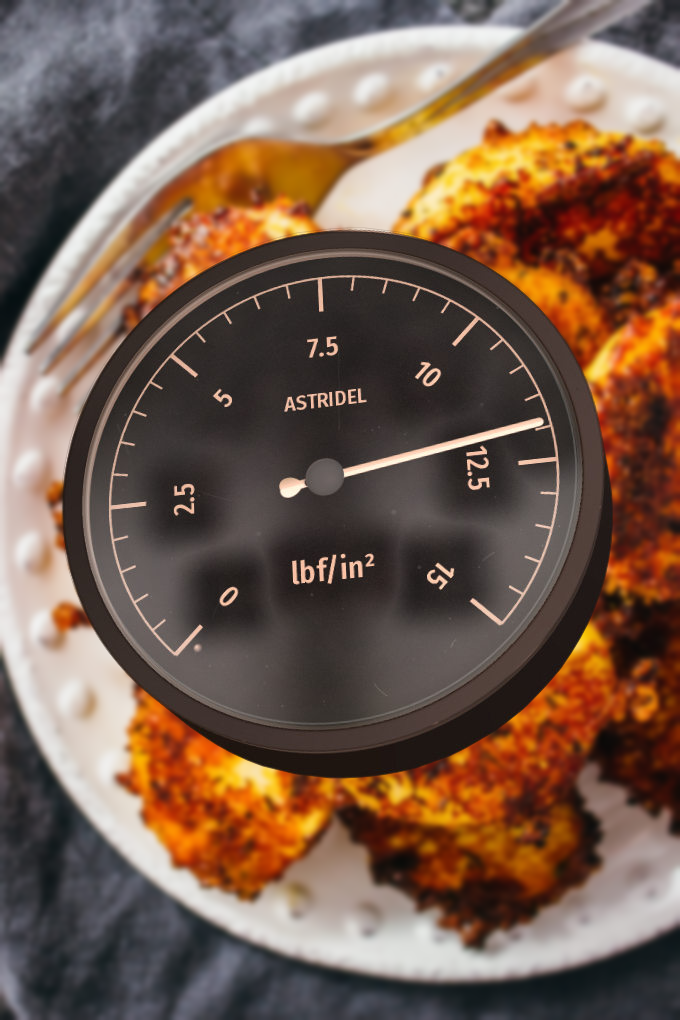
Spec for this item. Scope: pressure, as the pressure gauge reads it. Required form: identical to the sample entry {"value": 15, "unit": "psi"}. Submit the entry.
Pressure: {"value": 12, "unit": "psi"}
